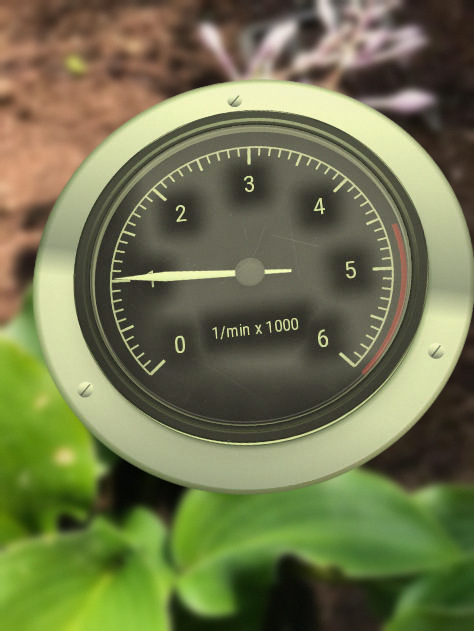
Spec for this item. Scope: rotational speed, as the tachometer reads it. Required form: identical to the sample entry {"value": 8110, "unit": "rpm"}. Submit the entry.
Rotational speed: {"value": 1000, "unit": "rpm"}
